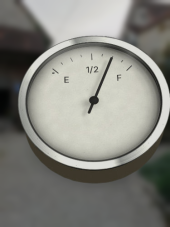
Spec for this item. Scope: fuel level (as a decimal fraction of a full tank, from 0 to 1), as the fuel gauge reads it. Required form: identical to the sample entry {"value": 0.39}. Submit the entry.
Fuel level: {"value": 0.75}
